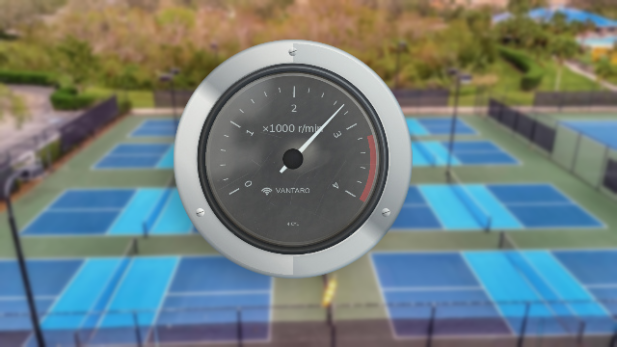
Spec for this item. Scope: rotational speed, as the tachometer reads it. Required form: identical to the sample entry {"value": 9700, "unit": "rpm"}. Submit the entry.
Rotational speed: {"value": 2700, "unit": "rpm"}
